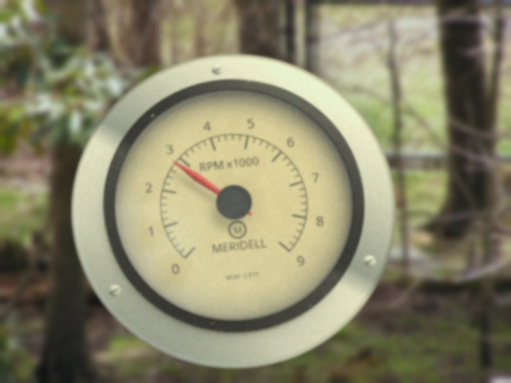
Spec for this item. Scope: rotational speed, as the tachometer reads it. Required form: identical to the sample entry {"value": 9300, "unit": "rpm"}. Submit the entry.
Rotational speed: {"value": 2800, "unit": "rpm"}
